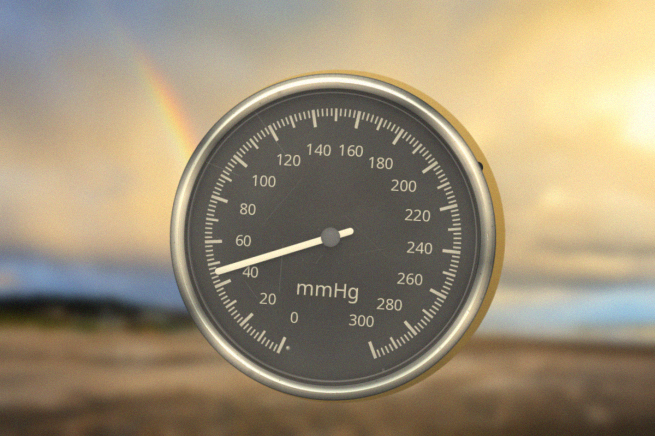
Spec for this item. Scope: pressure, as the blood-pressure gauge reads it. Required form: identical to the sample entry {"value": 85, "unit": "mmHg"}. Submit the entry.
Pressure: {"value": 46, "unit": "mmHg"}
